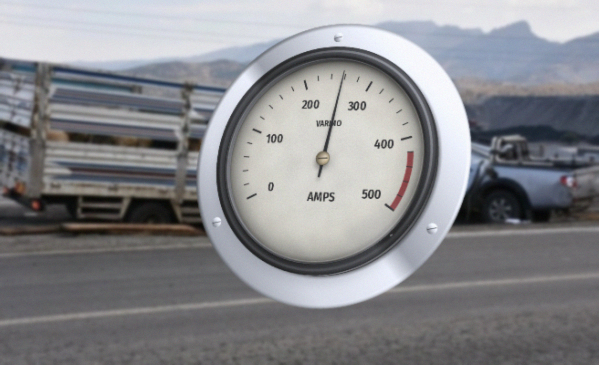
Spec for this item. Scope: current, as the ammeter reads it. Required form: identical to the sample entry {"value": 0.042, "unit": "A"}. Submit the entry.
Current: {"value": 260, "unit": "A"}
